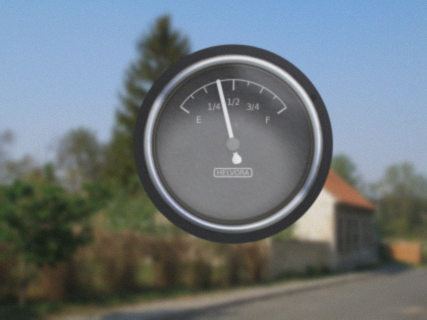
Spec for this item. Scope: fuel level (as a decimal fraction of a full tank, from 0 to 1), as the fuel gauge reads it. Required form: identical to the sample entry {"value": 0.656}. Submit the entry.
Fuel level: {"value": 0.375}
